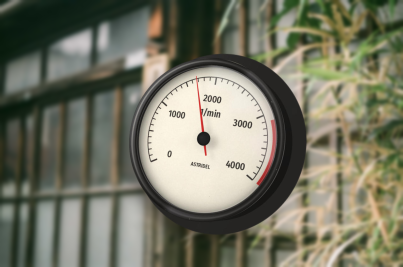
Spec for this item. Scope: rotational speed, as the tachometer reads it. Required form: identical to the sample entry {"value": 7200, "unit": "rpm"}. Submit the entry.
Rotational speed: {"value": 1700, "unit": "rpm"}
